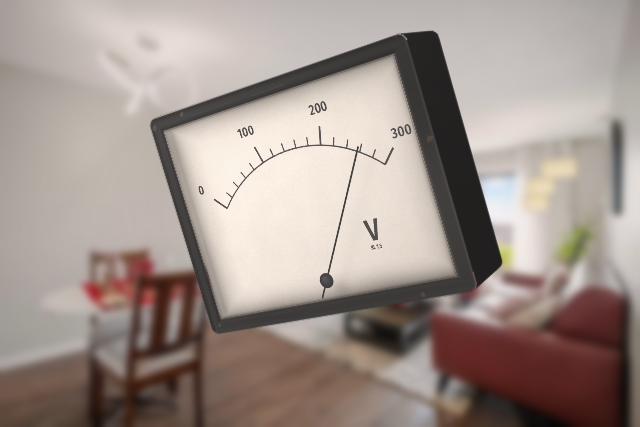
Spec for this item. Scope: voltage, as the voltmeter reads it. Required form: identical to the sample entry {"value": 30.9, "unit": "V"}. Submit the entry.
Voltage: {"value": 260, "unit": "V"}
